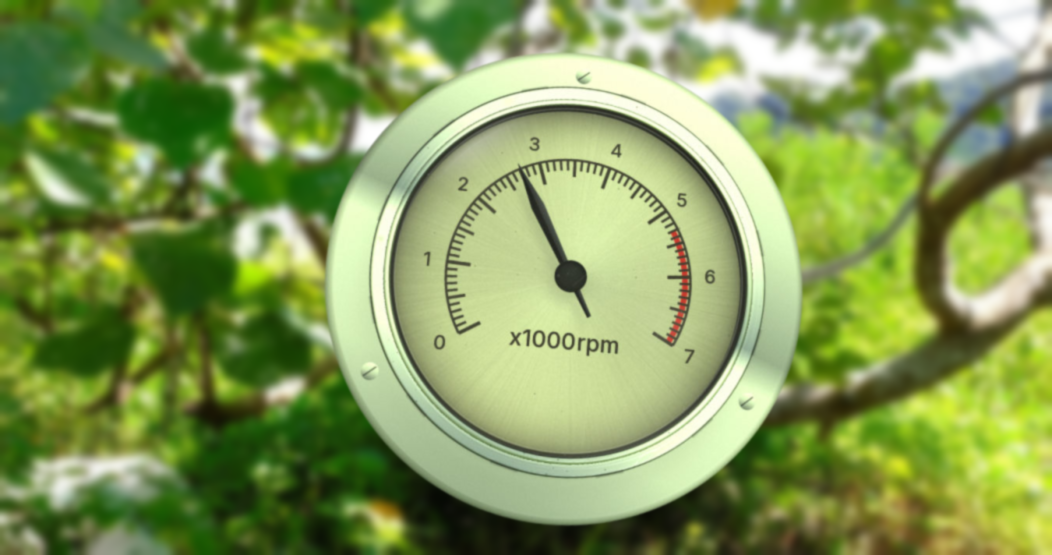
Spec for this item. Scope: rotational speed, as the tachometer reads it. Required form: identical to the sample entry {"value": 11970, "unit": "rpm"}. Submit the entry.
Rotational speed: {"value": 2700, "unit": "rpm"}
